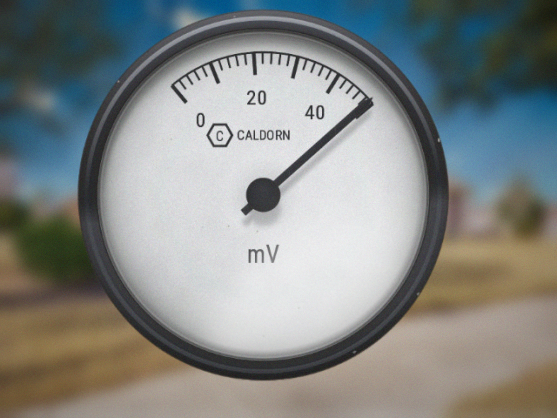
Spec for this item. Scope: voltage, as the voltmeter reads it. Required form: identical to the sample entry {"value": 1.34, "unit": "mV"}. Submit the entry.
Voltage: {"value": 49, "unit": "mV"}
